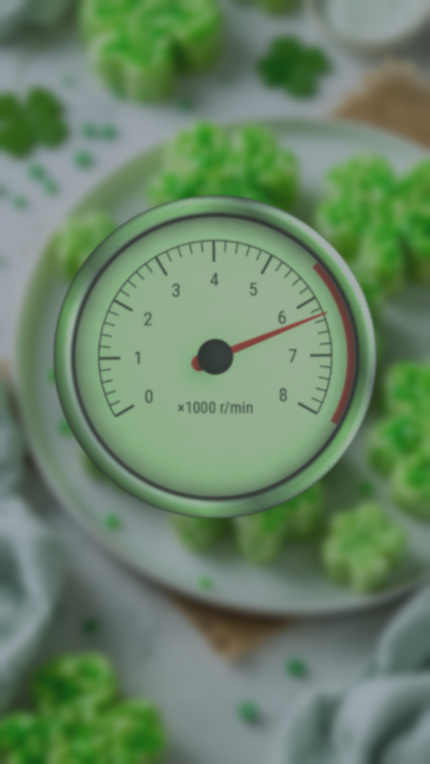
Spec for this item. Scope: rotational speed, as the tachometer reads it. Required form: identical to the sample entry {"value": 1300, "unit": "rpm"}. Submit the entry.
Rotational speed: {"value": 6300, "unit": "rpm"}
